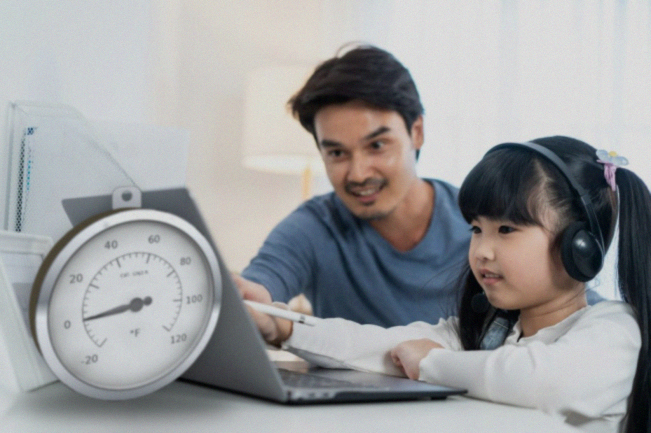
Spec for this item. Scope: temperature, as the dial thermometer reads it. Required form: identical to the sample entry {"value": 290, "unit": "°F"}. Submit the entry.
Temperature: {"value": 0, "unit": "°F"}
